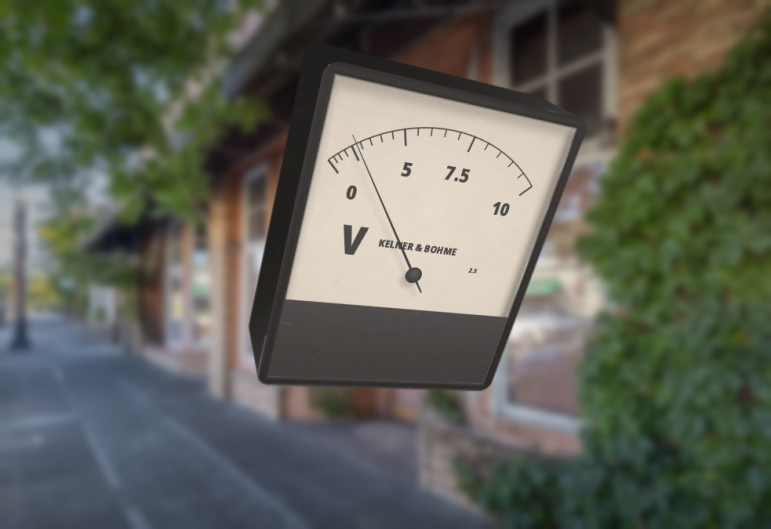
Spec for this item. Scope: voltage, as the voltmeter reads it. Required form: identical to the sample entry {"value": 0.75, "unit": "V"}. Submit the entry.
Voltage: {"value": 2.75, "unit": "V"}
